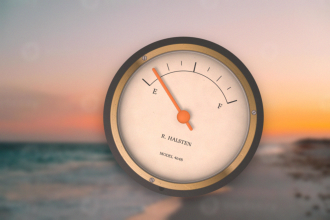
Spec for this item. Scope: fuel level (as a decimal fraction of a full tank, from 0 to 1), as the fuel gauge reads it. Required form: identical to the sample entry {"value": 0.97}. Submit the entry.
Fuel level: {"value": 0.125}
